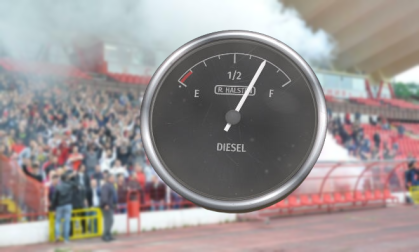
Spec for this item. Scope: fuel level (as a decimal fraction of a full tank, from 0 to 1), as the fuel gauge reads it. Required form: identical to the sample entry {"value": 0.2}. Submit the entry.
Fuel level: {"value": 0.75}
